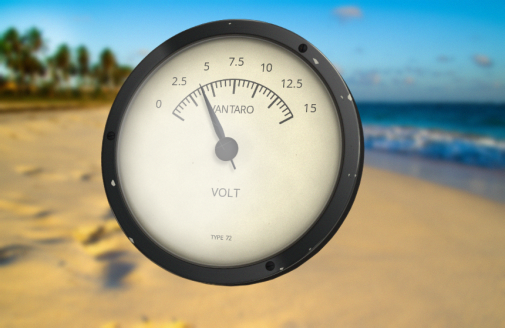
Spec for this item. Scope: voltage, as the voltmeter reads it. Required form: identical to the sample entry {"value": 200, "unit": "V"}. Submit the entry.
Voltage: {"value": 4, "unit": "V"}
